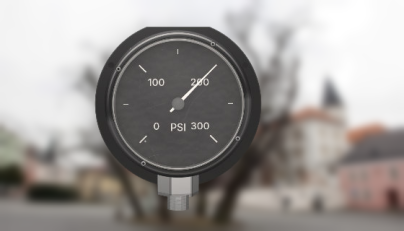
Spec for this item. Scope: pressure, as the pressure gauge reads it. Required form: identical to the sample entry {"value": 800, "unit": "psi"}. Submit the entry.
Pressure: {"value": 200, "unit": "psi"}
